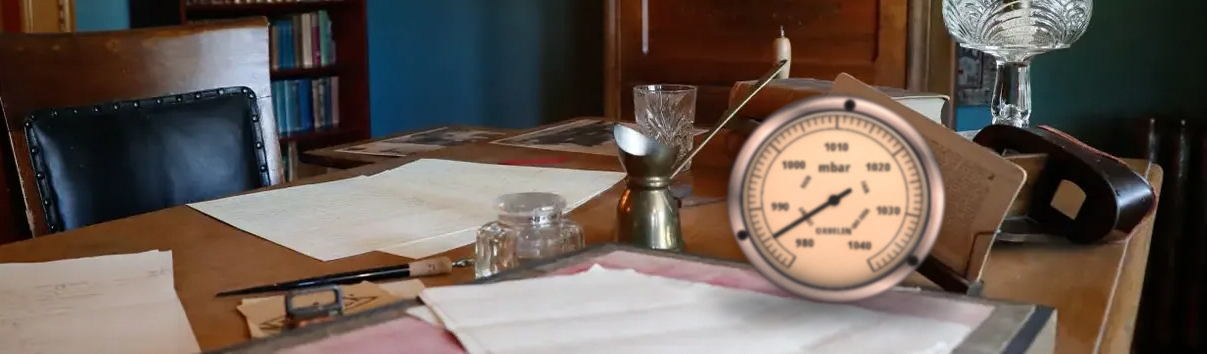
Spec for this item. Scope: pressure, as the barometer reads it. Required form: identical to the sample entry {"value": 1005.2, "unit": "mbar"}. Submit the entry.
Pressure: {"value": 985, "unit": "mbar"}
